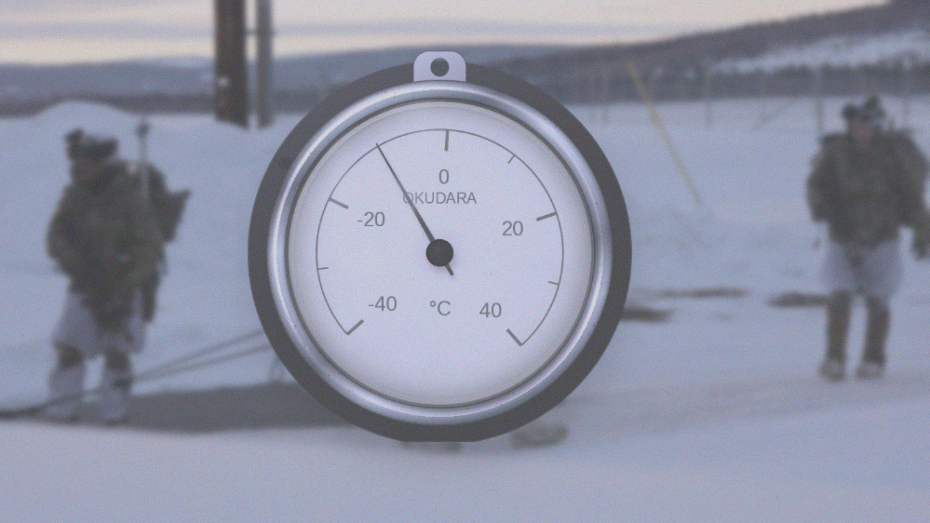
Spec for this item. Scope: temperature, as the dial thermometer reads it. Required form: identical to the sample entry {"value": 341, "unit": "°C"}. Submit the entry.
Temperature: {"value": -10, "unit": "°C"}
